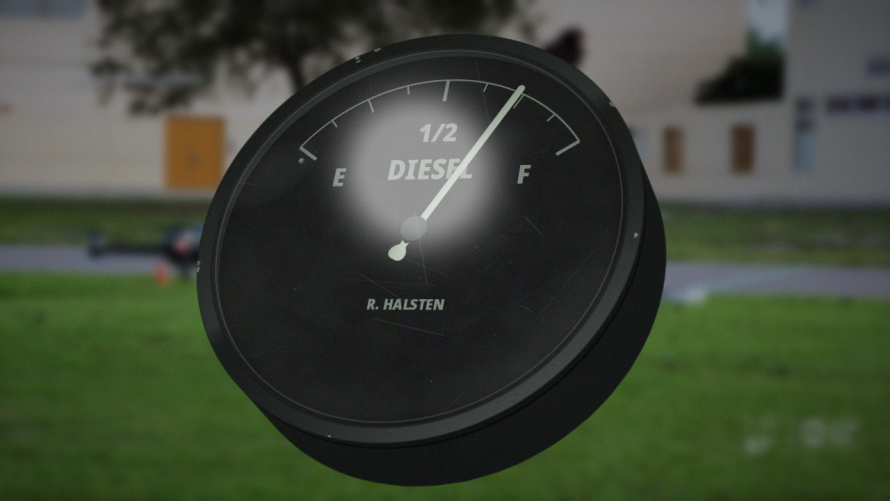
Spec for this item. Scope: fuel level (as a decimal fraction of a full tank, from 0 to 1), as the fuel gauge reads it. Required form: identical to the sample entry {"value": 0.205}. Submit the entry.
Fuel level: {"value": 0.75}
